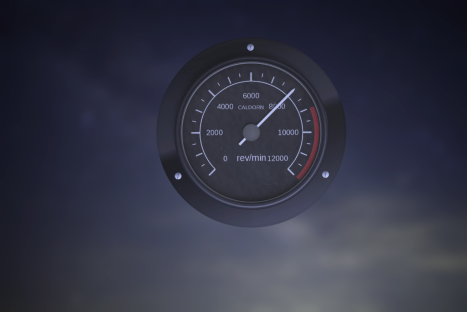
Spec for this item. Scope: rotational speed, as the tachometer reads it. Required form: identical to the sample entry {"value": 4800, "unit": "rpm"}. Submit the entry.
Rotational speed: {"value": 8000, "unit": "rpm"}
